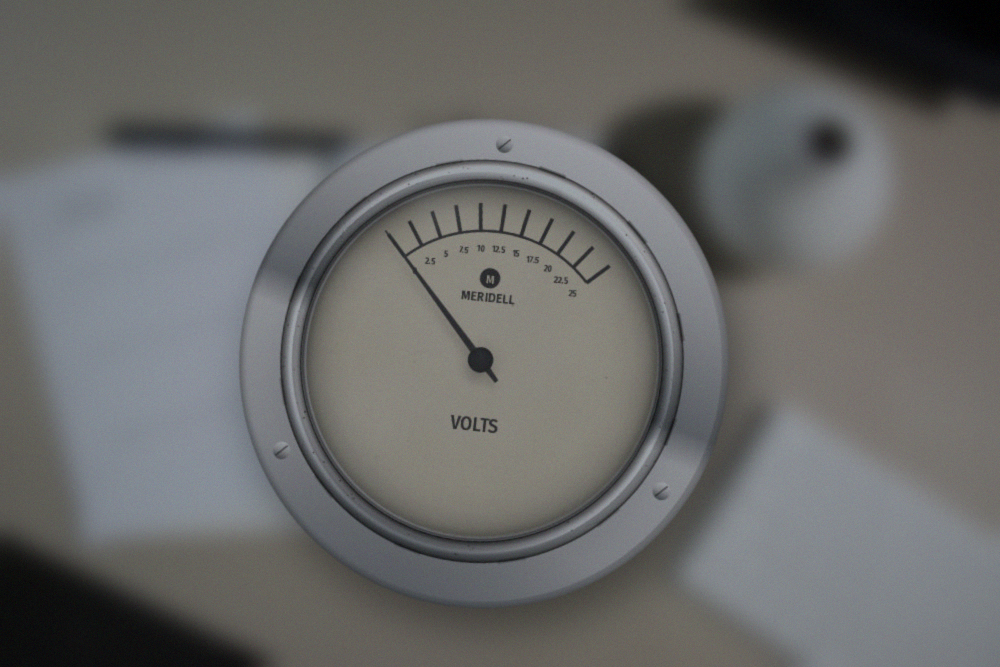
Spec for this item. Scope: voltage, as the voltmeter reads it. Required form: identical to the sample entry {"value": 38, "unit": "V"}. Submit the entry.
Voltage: {"value": 0, "unit": "V"}
